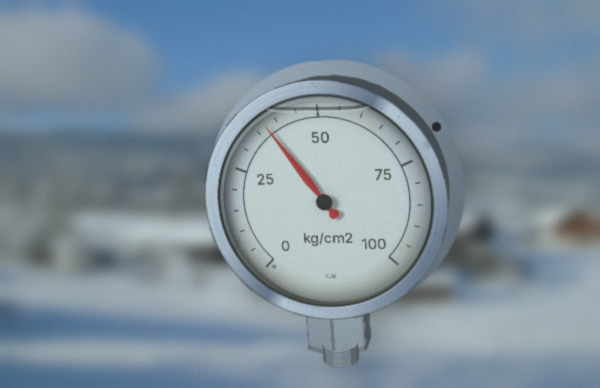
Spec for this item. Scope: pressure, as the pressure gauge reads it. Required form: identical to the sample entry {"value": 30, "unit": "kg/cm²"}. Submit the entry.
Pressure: {"value": 37.5, "unit": "kg/cm²"}
